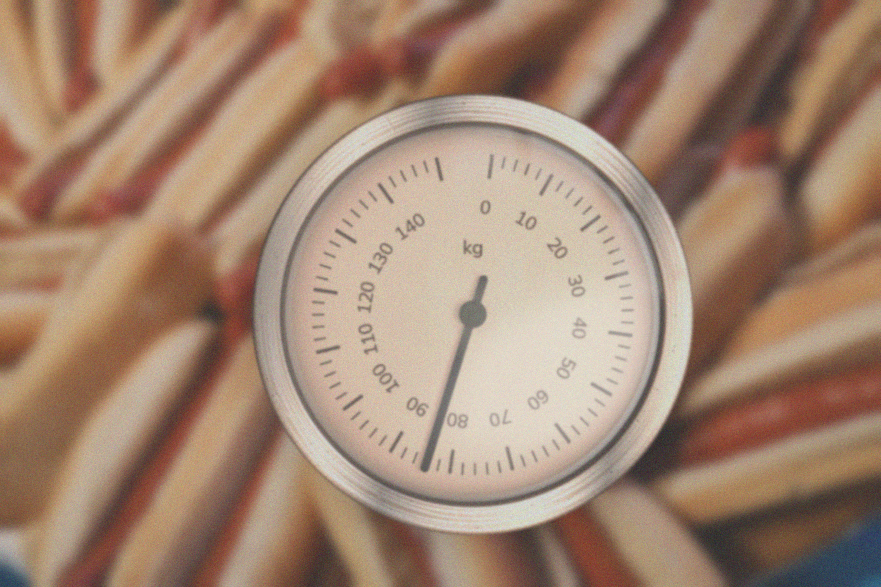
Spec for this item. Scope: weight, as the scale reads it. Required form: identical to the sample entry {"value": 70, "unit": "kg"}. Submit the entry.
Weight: {"value": 84, "unit": "kg"}
